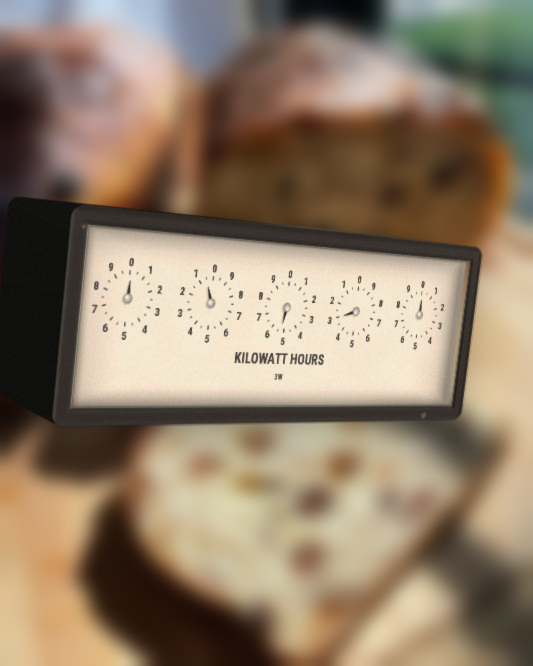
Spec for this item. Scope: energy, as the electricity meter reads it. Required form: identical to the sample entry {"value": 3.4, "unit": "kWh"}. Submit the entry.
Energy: {"value": 530, "unit": "kWh"}
